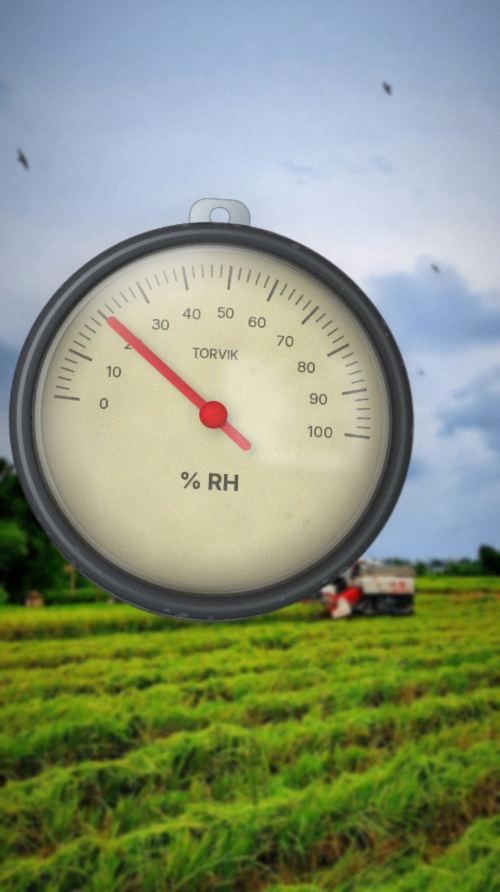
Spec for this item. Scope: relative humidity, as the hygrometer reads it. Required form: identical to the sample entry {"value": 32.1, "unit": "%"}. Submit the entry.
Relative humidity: {"value": 20, "unit": "%"}
